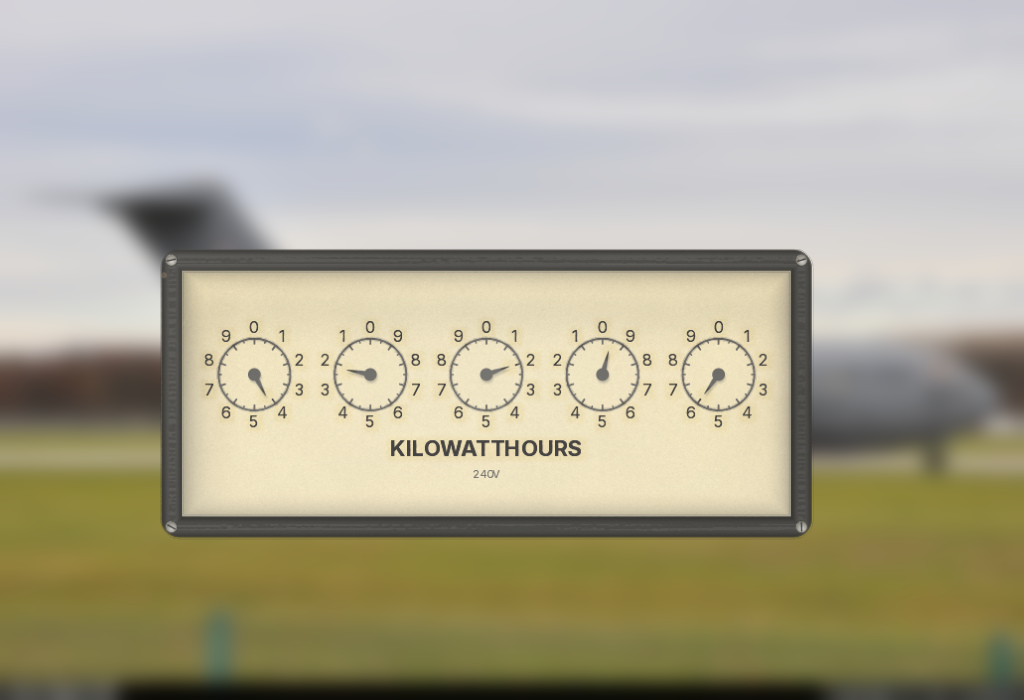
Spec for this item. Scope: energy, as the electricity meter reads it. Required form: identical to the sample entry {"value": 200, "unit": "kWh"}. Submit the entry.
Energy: {"value": 42196, "unit": "kWh"}
